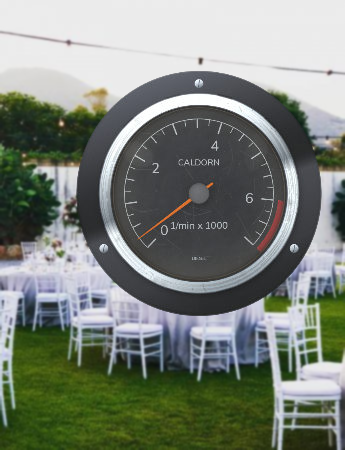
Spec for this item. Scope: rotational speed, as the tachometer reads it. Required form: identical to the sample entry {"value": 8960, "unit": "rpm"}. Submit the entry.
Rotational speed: {"value": 250, "unit": "rpm"}
